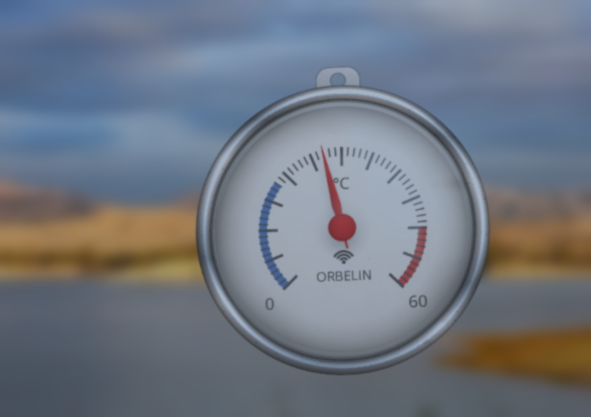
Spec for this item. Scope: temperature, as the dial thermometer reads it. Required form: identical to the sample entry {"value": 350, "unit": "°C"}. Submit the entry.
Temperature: {"value": 27, "unit": "°C"}
